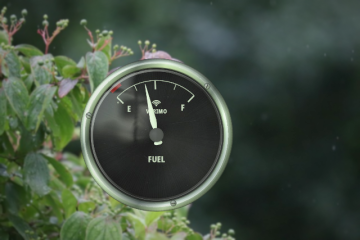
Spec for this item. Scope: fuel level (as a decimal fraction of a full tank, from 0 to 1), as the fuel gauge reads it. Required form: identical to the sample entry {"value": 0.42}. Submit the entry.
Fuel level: {"value": 0.375}
